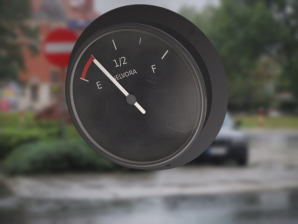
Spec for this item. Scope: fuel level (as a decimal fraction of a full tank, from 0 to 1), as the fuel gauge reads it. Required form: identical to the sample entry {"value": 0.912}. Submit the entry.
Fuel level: {"value": 0.25}
